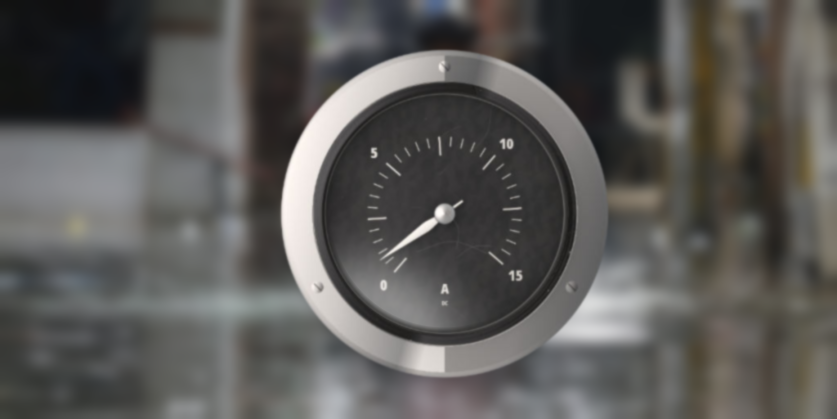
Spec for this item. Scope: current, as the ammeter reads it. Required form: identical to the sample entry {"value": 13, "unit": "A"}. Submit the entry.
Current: {"value": 0.75, "unit": "A"}
